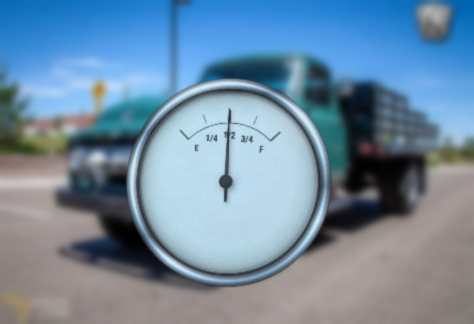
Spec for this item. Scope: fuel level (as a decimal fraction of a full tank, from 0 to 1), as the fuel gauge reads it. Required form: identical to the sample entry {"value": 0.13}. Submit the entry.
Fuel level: {"value": 0.5}
